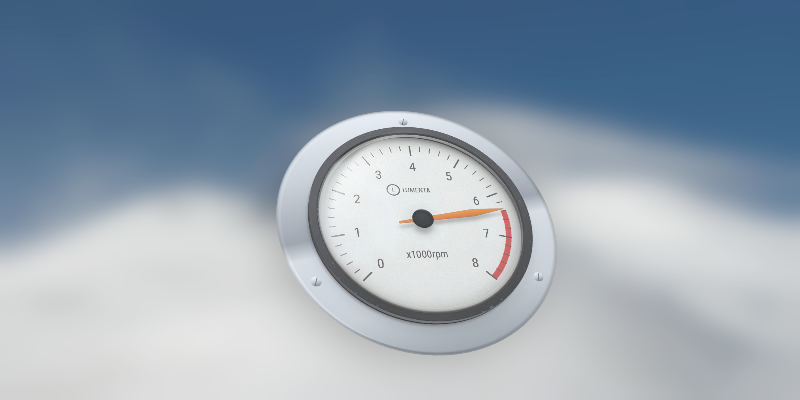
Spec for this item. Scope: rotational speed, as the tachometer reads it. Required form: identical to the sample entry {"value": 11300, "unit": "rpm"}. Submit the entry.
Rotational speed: {"value": 6400, "unit": "rpm"}
